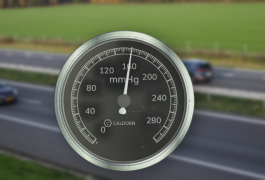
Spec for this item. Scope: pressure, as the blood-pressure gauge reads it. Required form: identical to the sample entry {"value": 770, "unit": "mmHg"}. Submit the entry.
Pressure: {"value": 160, "unit": "mmHg"}
